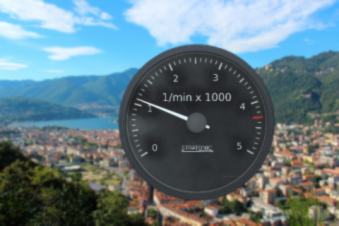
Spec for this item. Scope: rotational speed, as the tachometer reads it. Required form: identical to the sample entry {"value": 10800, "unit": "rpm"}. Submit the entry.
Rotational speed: {"value": 1100, "unit": "rpm"}
